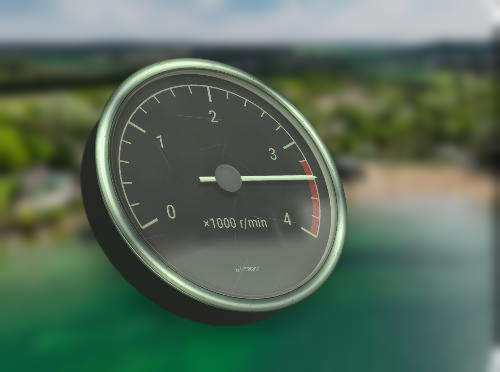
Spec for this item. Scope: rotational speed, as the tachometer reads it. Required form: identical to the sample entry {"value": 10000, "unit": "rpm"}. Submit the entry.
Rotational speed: {"value": 3400, "unit": "rpm"}
